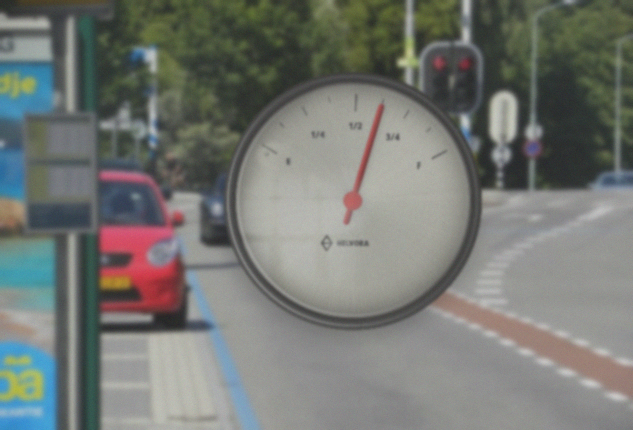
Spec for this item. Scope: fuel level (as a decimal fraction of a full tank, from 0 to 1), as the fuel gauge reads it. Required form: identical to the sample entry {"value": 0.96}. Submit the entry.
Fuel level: {"value": 0.625}
